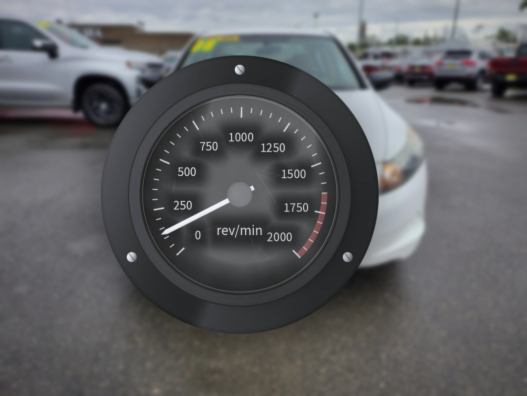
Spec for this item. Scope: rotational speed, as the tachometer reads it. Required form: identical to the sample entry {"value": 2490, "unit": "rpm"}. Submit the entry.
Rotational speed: {"value": 125, "unit": "rpm"}
